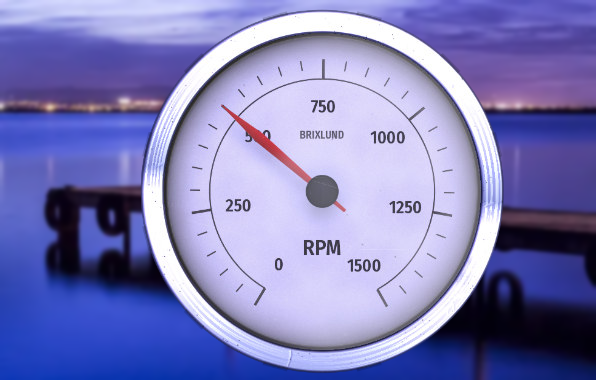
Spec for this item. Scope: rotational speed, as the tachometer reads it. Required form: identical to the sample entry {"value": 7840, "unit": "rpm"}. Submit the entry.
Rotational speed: {"value": 500, "unit": "rpm"}
